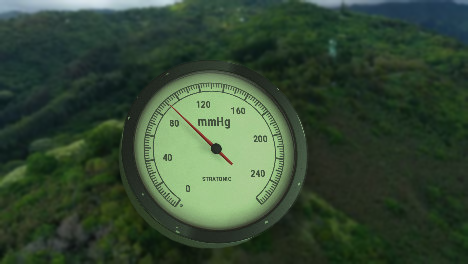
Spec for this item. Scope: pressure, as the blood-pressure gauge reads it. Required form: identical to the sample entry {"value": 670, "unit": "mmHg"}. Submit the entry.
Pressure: {"value": 90, "unit": "mmHg"}
